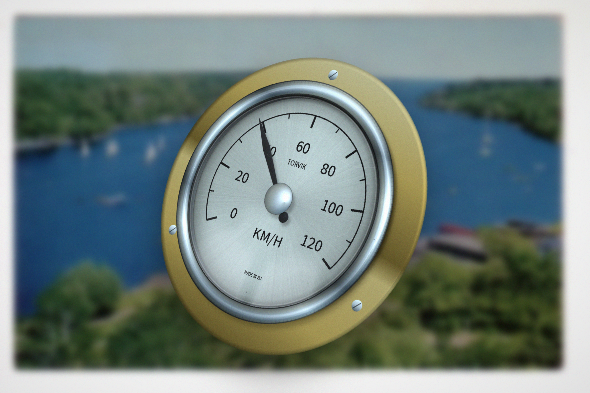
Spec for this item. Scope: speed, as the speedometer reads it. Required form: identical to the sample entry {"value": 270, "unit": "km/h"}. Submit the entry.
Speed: {"value": 40, "unit": "km/h"}
